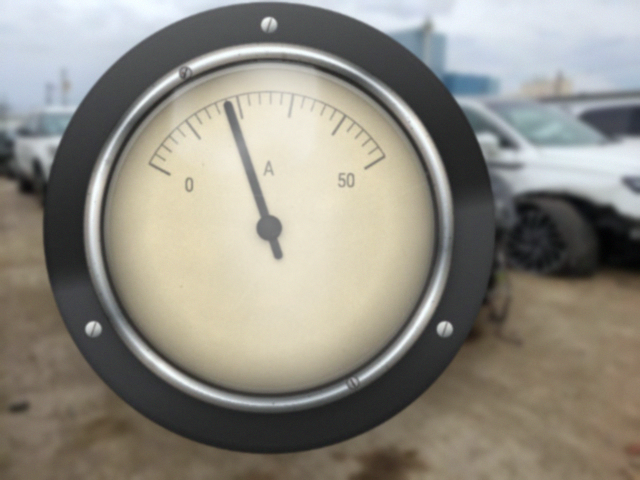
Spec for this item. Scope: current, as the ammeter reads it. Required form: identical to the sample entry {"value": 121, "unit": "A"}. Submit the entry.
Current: {"value": 18, "unit": "A"}
